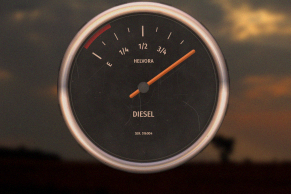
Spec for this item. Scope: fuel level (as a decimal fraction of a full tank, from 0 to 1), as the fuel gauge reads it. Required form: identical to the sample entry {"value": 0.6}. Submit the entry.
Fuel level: {"value": 1}
